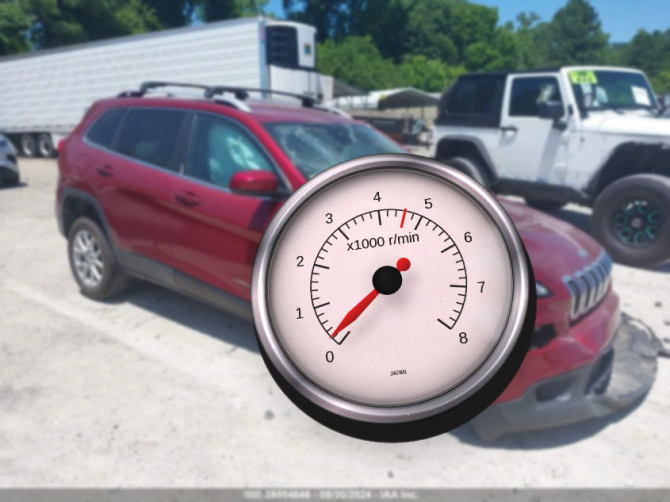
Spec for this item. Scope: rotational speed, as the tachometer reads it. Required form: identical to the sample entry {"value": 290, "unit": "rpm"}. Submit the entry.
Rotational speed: {"value": 200, "unit": "rpm"}
